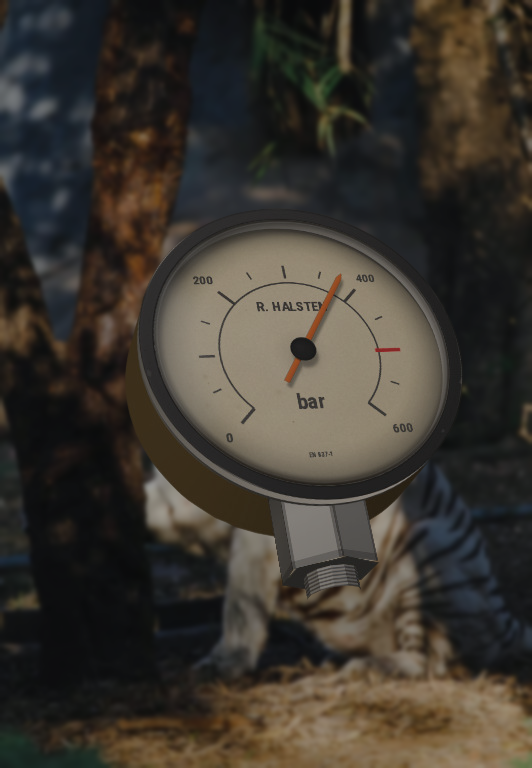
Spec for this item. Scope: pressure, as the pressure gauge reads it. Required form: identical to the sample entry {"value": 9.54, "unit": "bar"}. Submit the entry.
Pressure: {"value": 375, "unit": "bar"}
